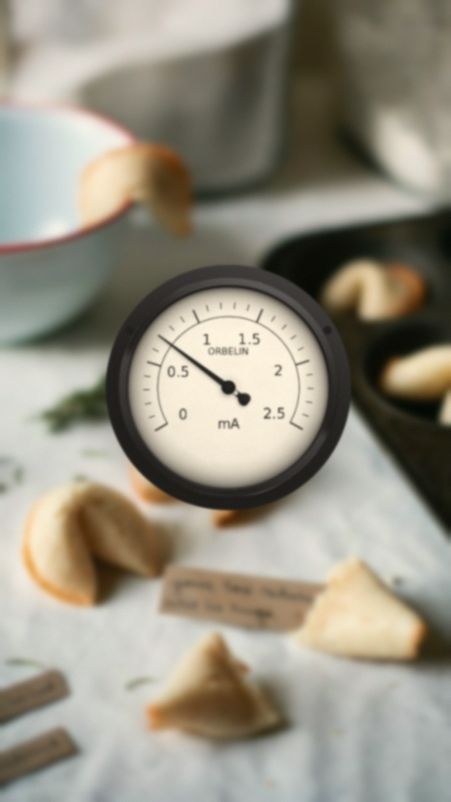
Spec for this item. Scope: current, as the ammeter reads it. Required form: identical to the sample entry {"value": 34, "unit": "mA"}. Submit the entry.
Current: {"value": 0.7, "unit": "mA"}
